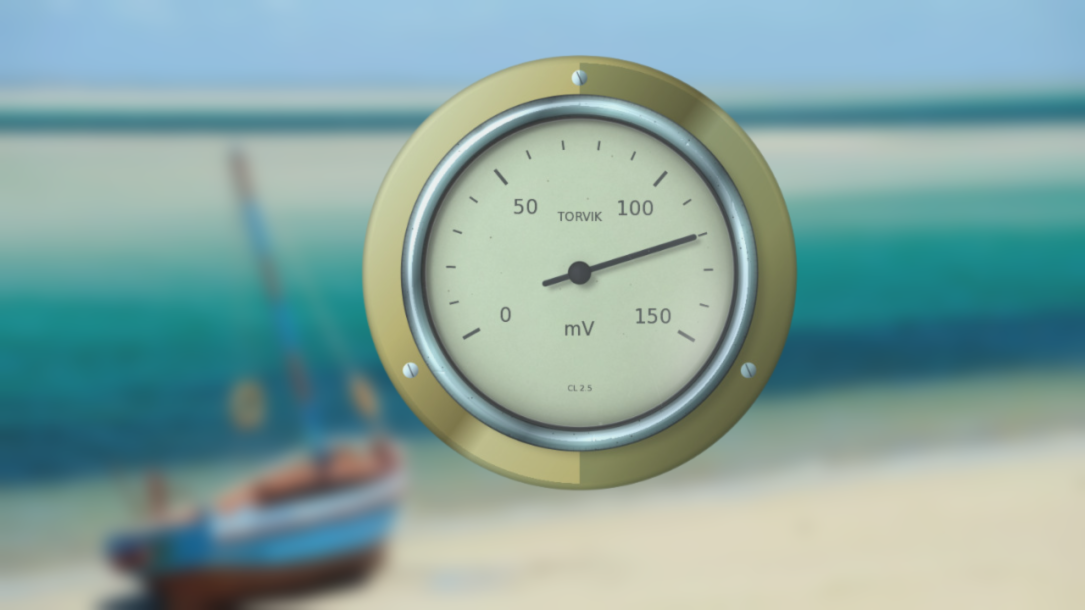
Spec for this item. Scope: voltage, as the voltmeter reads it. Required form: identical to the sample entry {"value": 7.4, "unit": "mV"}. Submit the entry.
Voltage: {"value": 120, "unit": "mV"}
